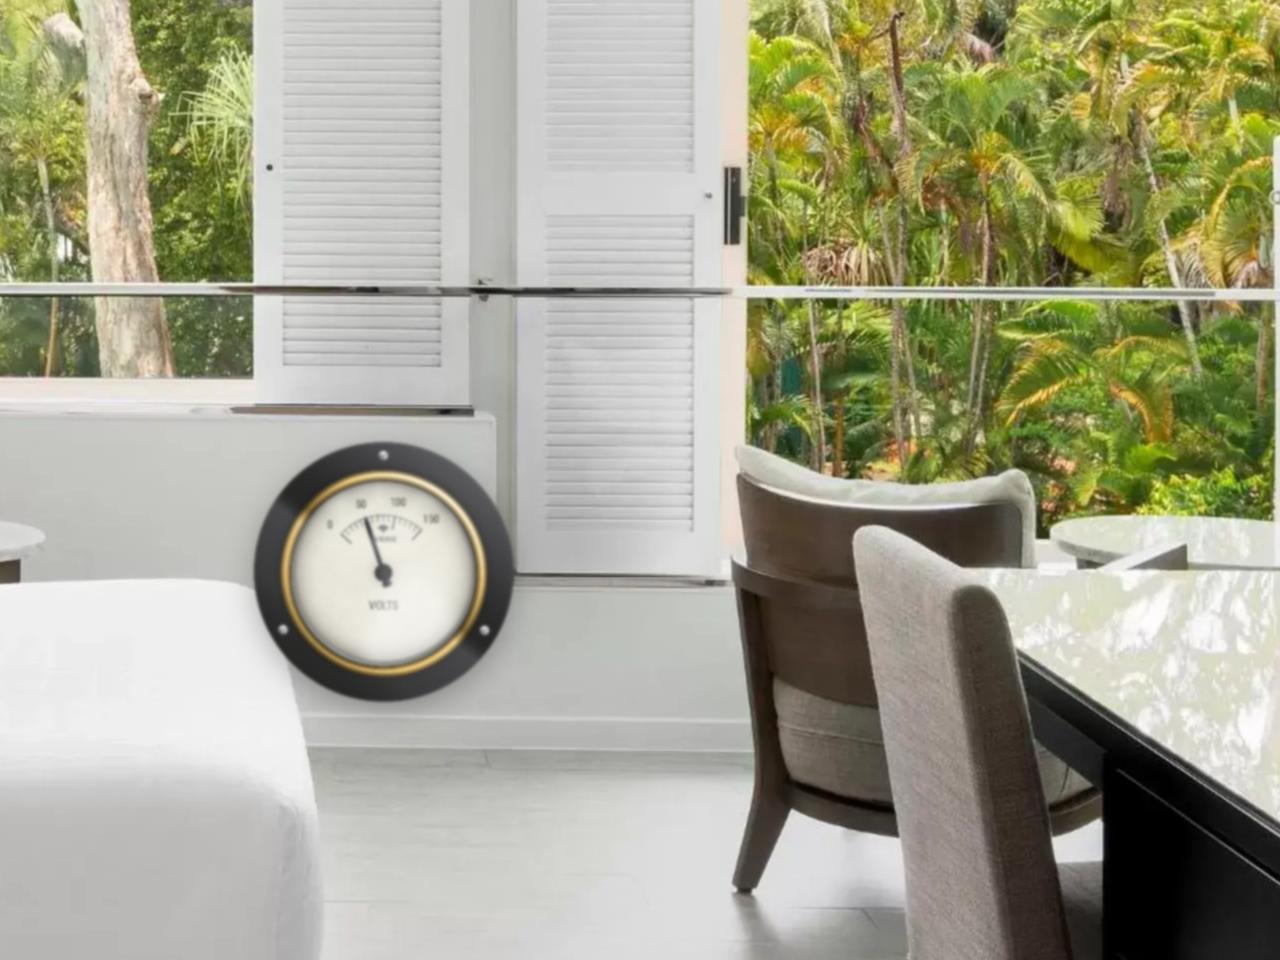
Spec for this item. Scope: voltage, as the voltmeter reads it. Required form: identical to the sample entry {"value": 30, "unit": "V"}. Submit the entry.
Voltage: {"value": 50, "unit": "V"}
